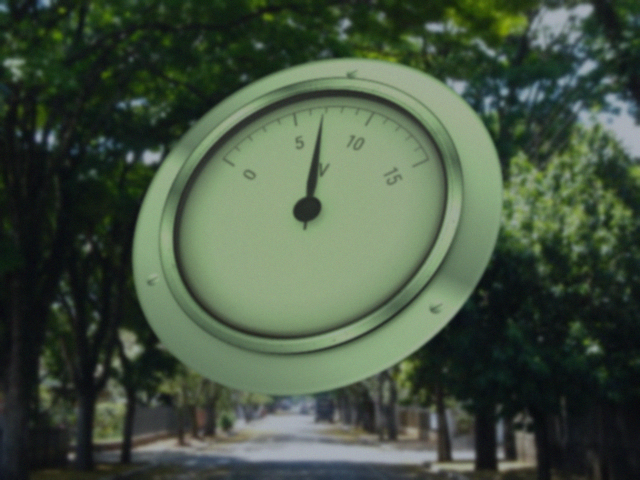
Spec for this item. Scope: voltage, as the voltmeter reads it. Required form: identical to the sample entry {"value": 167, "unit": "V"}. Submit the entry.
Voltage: {"value": 7, "unit": "V"}
